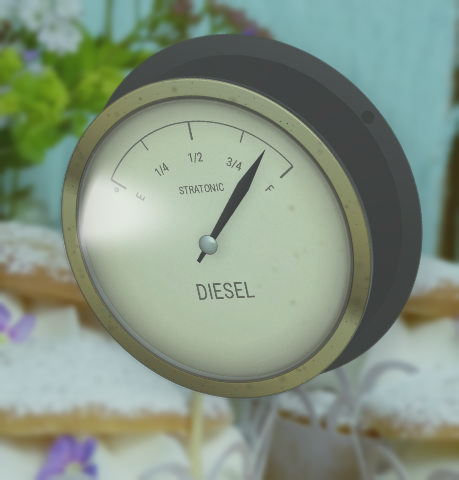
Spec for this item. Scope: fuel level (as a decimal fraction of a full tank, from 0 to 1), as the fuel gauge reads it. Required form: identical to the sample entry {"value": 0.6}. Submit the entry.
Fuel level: {"value": 0.875}
